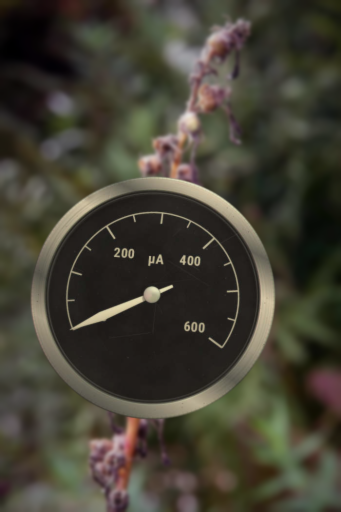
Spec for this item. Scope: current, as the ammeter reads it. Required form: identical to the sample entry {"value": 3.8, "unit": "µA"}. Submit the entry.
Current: {"value": 0, "unit": "µA"}
